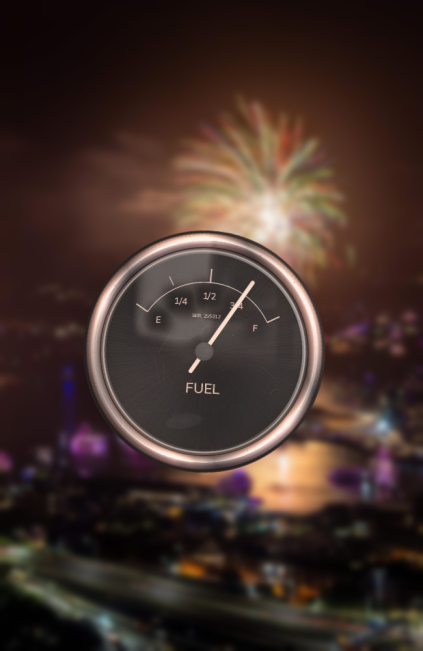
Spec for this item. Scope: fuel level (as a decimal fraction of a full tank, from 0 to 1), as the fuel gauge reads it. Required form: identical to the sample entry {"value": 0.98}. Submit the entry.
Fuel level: {"value": 0.75}
